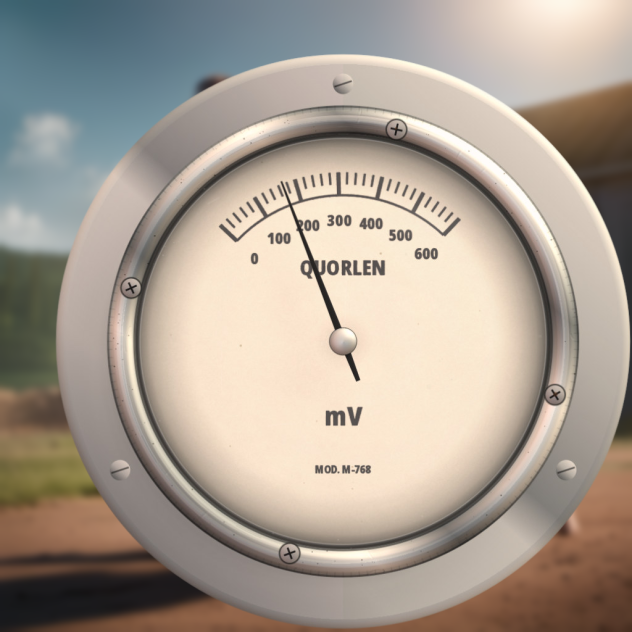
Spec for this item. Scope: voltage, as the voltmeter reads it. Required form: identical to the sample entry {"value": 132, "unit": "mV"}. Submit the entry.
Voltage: {"value": 170, "unit": "mV"}
